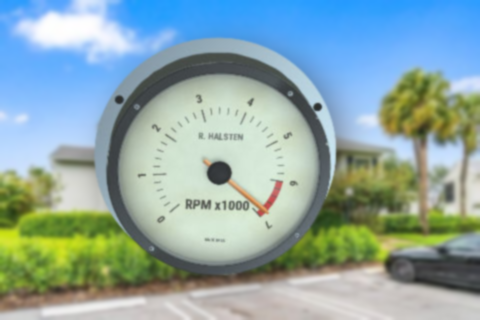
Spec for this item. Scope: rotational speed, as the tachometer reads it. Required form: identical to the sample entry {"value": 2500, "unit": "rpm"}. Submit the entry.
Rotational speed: {"value": 6800, "unit": "rpm"}
